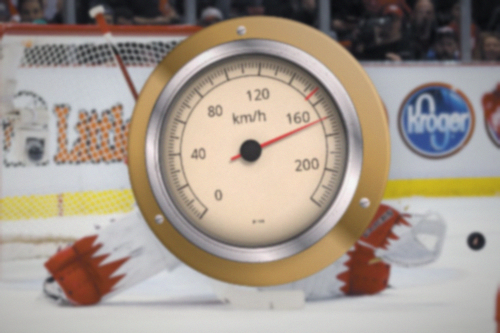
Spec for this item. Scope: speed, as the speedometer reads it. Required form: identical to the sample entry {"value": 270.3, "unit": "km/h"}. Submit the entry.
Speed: {"value": 170, "unit": "km/h"}
